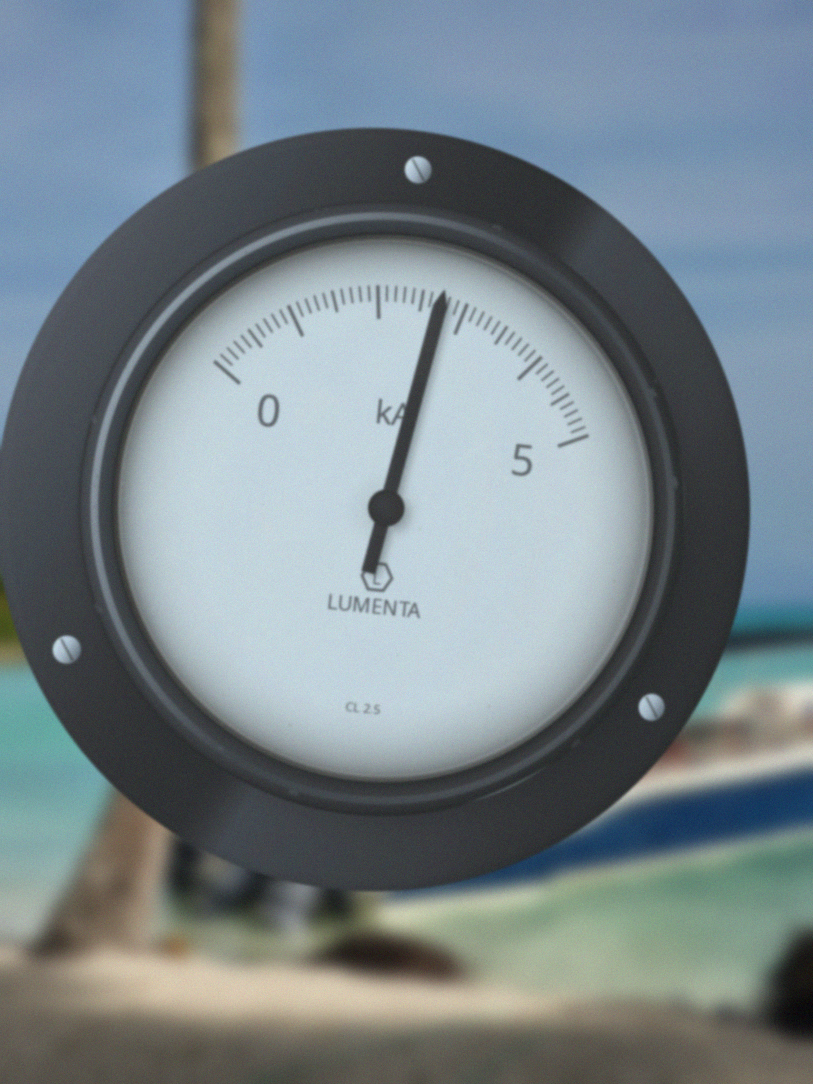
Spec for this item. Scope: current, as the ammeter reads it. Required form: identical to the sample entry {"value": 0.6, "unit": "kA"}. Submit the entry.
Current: {"value": 2.7, "unit": "kA"}
